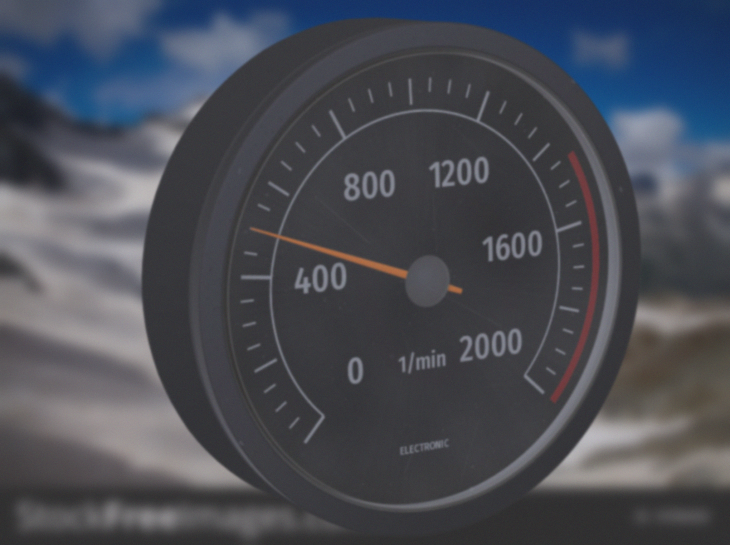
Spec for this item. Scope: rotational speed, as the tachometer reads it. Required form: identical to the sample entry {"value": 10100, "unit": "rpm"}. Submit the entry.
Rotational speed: {"value": 500, "unit": "rpm"}
